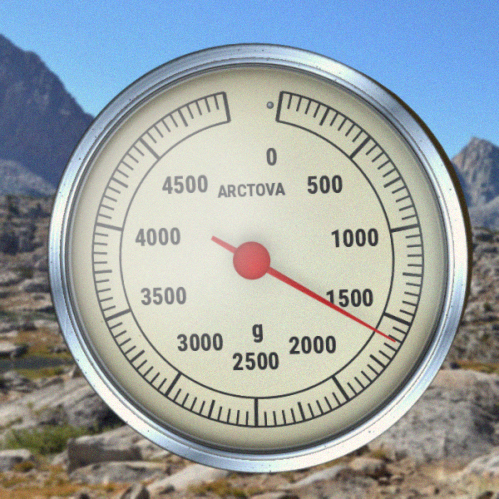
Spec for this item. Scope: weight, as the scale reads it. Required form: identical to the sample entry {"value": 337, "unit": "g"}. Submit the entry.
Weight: {"value": 1600, "unit": "g"}
